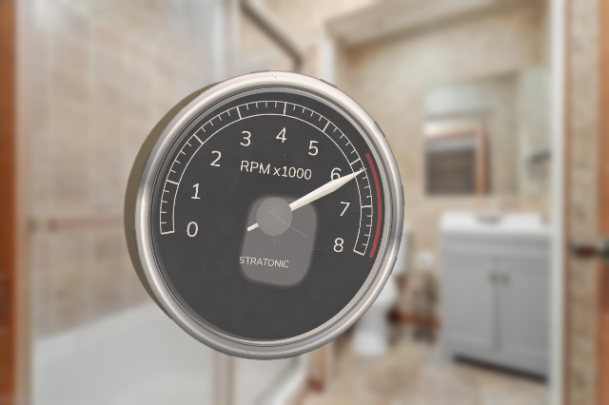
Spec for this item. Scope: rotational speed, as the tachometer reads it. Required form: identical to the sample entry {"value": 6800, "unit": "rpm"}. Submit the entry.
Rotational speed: {"value": 6200, "unit": "rpm"}
